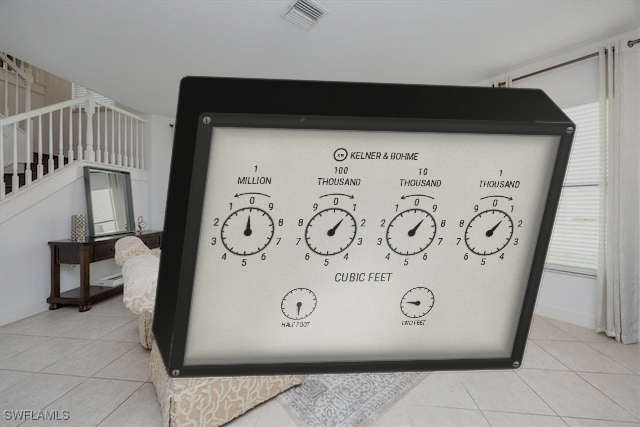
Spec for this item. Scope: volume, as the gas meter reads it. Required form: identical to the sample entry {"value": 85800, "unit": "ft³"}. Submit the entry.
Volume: {"value": 9100, "unit": "ft³"}
